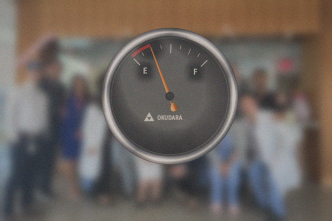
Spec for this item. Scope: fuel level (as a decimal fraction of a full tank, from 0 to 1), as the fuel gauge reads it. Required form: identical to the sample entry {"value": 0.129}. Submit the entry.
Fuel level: {"value": 0.25}
